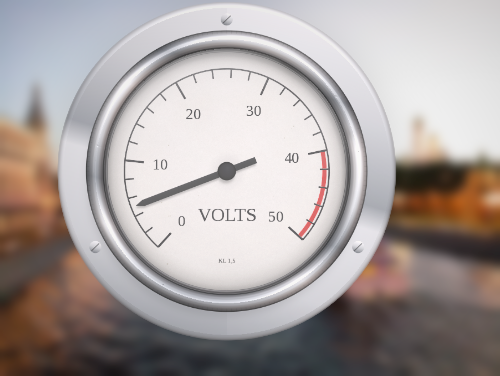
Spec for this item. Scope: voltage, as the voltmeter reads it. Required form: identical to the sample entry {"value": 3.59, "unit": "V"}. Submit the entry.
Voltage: {"value": 5, "unit": "V"}
